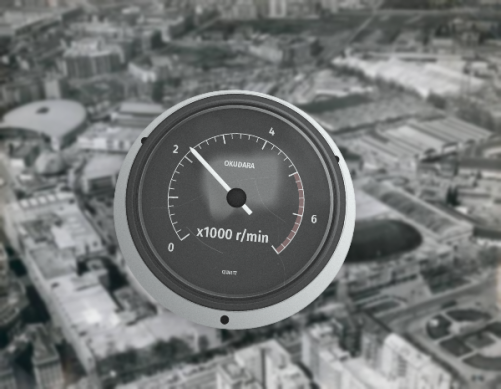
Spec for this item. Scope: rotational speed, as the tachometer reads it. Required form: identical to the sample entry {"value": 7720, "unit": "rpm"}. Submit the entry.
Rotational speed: {"value": 2200, "unit": "rpm"}
